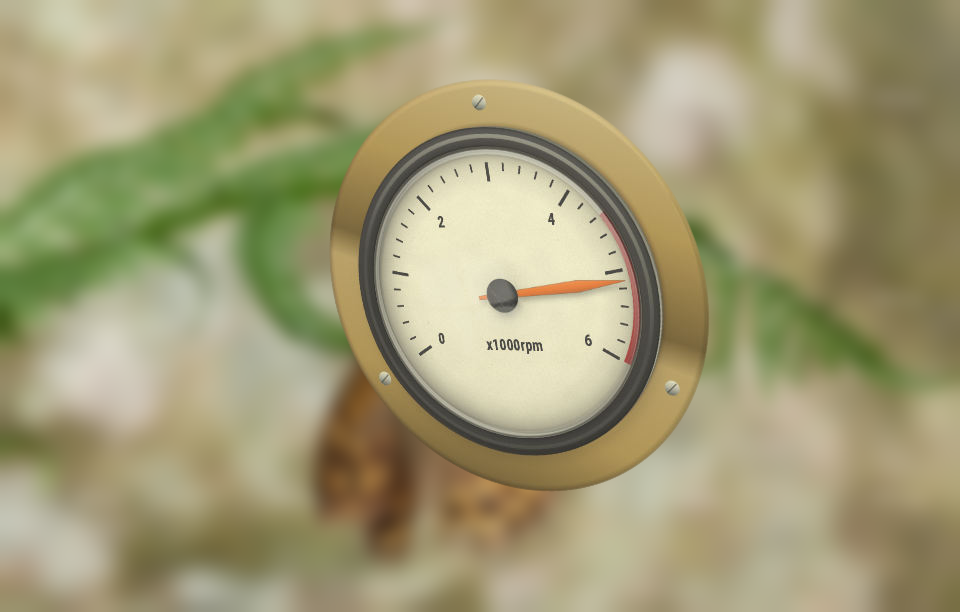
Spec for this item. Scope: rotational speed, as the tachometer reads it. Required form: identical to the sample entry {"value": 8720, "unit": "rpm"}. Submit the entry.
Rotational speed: {"value": 5100, "unit": "rpm"}
